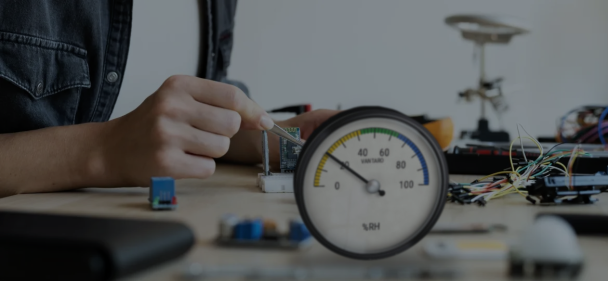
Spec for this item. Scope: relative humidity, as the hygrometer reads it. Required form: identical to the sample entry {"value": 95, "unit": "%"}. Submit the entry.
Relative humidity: {"value": 20, "unit": "%"}
